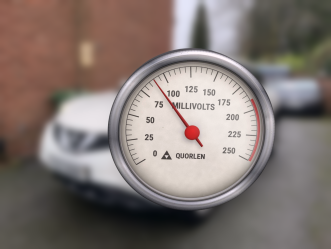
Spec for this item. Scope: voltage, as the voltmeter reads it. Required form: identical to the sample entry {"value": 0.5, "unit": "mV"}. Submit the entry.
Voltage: {"value": 90, "unit": "mV"}
